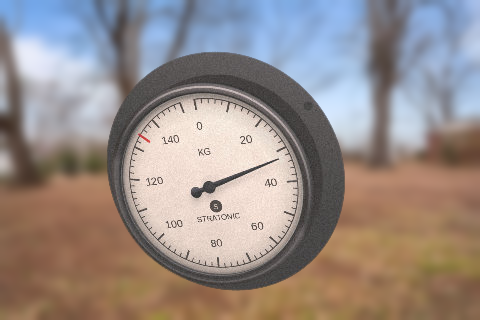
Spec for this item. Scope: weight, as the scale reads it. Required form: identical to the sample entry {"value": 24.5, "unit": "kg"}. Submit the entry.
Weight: {"value": 32, "unit": "kg"}
